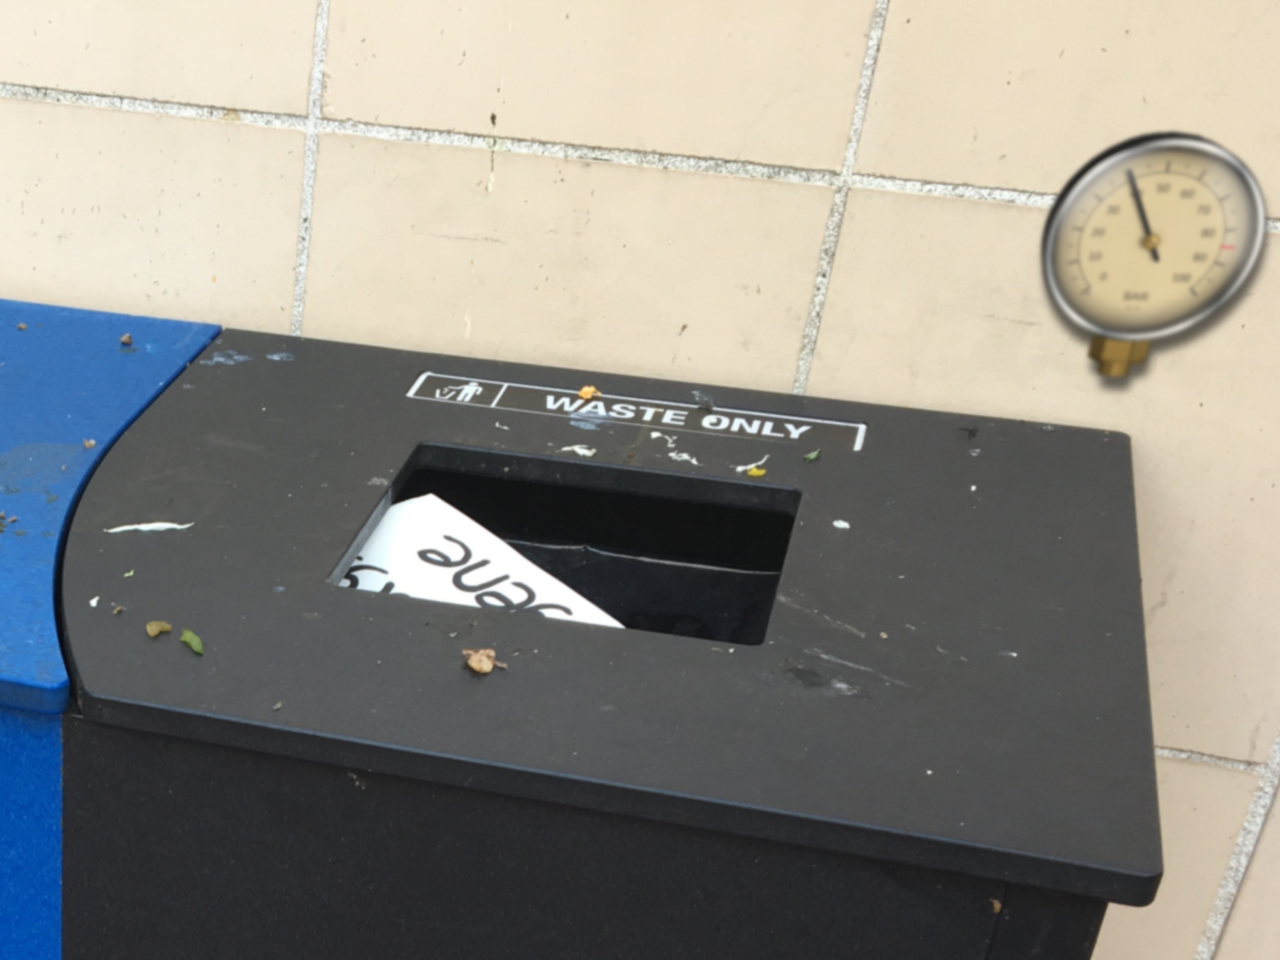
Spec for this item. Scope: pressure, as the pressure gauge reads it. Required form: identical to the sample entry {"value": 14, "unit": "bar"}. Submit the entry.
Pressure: {"value": 40, "unit": "bar"}
